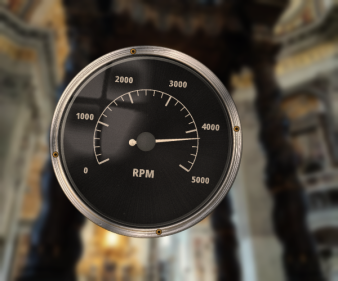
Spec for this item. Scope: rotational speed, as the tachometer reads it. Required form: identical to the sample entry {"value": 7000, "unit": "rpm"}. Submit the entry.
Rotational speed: {"value": 4200, "unit": "rpm"}
